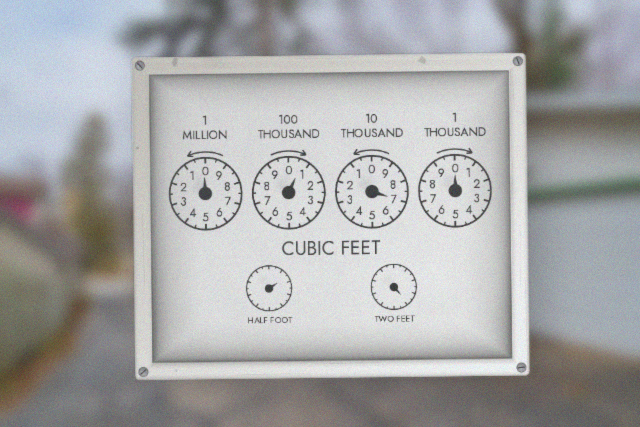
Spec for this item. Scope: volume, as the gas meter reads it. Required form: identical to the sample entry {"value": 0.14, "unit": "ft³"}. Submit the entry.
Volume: {"value": 7000, "unit": "ft³"}
